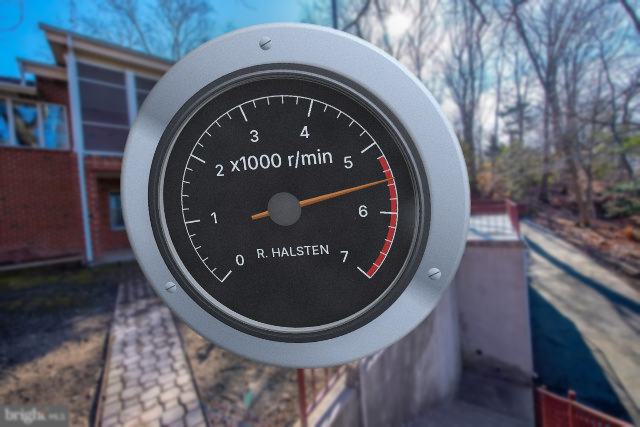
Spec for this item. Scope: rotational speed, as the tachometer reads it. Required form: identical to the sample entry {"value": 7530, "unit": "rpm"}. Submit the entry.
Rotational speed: {"value": 5500, "unit": "rpm"}
